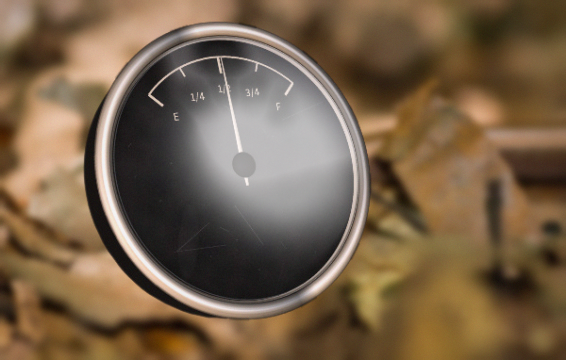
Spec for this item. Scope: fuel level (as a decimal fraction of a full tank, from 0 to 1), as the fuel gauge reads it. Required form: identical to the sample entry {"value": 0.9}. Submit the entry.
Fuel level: {"value": 0.5}
